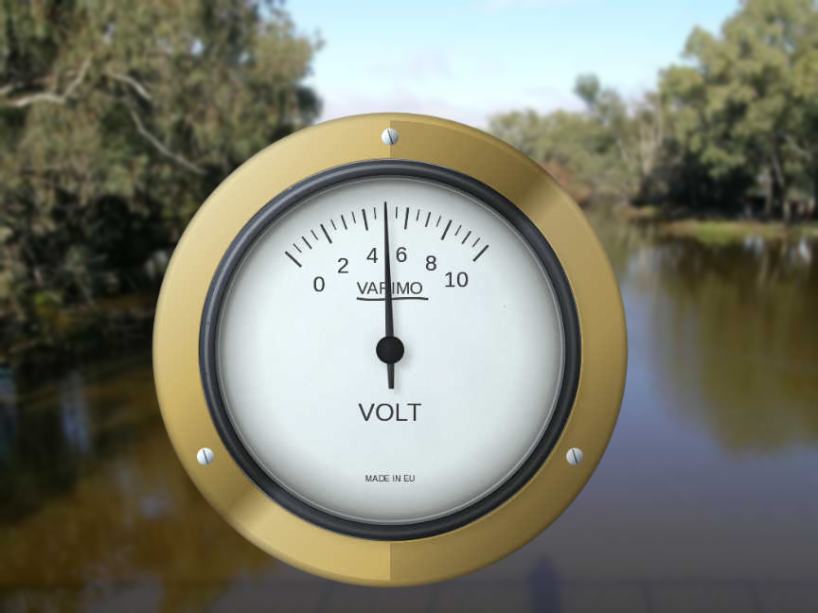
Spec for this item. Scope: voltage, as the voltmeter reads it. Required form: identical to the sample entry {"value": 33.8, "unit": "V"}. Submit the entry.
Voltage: {"value": 5, "unit": "V"}
